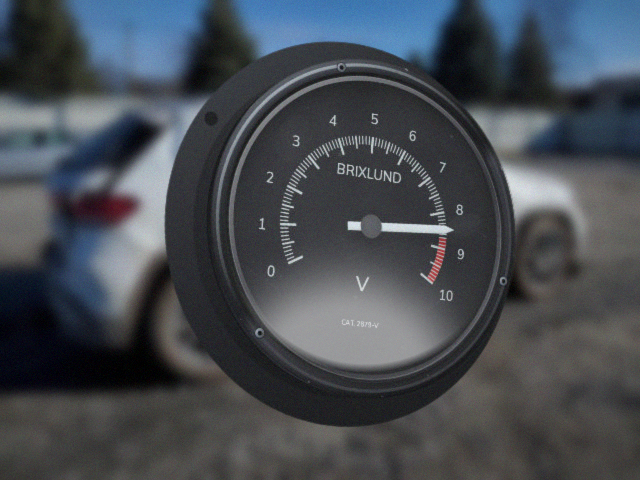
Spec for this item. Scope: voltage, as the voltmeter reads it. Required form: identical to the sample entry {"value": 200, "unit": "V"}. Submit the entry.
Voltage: {"value": 8.5, "unit": "V"}
